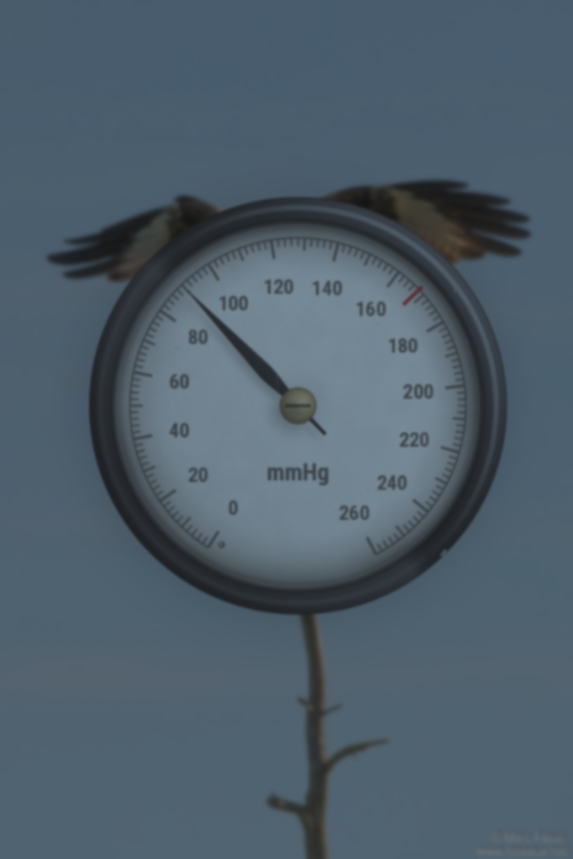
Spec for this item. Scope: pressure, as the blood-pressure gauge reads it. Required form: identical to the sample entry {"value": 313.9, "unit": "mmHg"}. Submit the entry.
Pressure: {"value": 90, "unit": "mmHg"}
